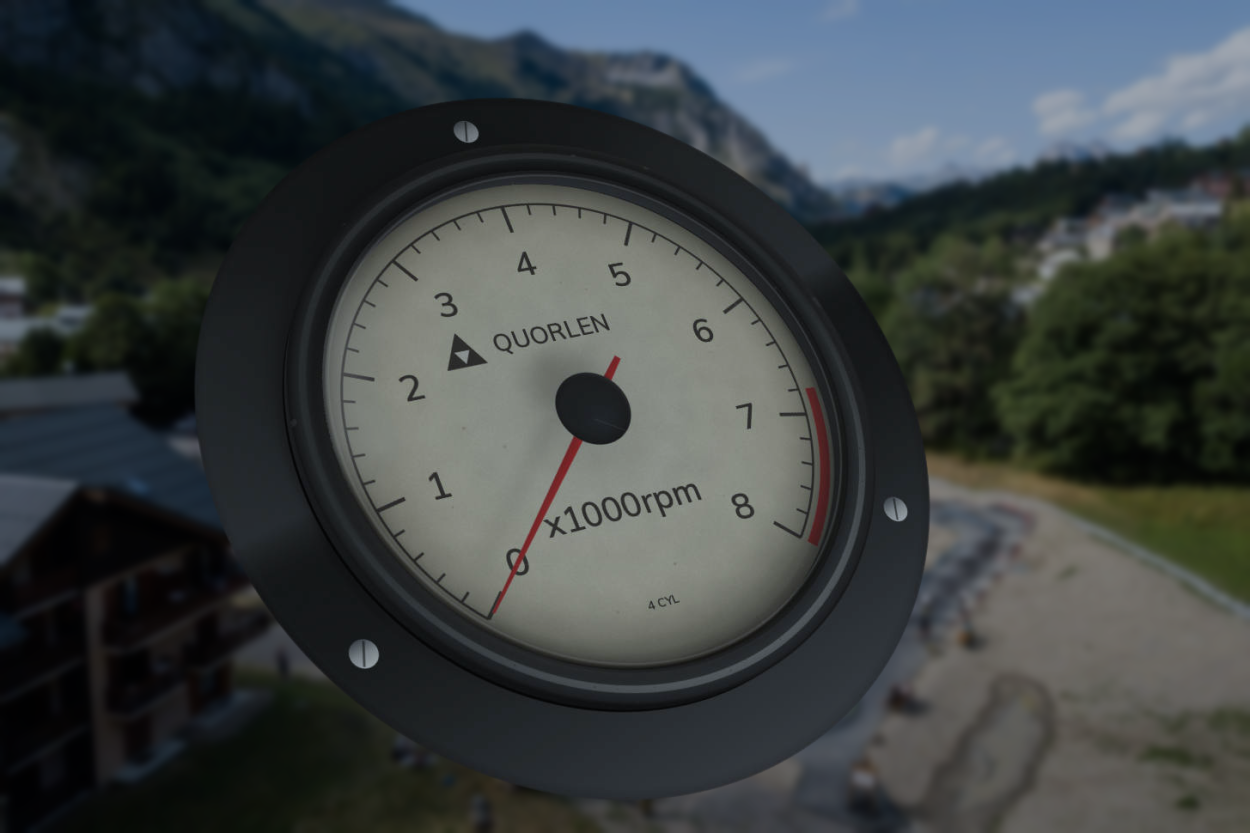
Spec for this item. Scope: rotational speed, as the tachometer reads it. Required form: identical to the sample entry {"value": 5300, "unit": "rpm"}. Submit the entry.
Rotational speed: {"value": 0, "unit": "rpm"}
